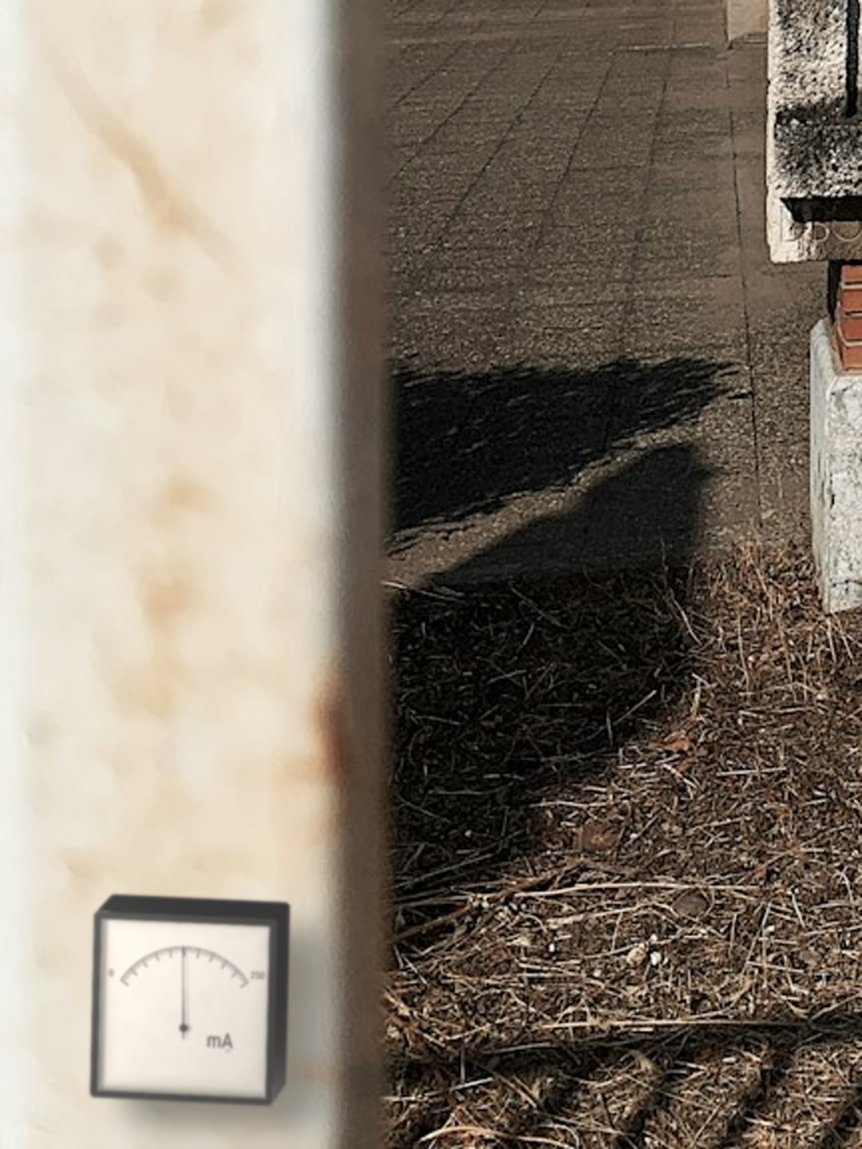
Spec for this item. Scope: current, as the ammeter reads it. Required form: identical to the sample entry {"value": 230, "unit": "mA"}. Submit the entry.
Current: {"value": 125, "unit": "mA"}
